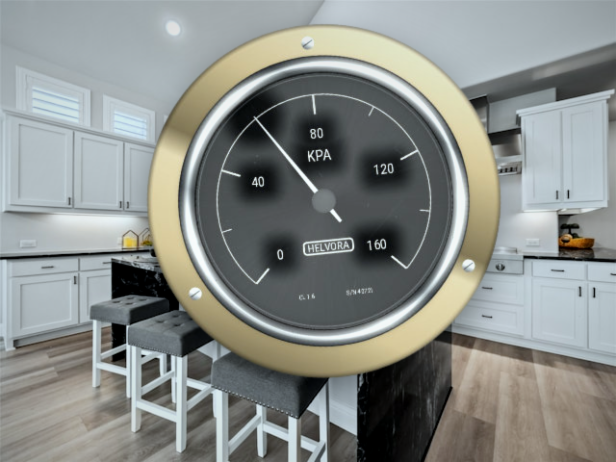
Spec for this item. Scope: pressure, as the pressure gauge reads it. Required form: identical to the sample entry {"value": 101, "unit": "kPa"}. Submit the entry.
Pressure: {"value": 60, "unit": "kPa"}
